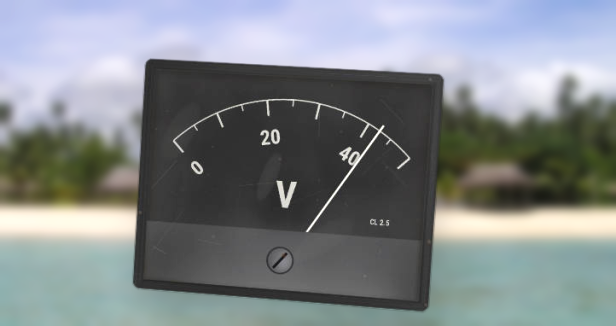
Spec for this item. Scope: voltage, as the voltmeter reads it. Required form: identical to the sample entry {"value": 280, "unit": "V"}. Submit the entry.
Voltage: {"value": 42.5, "unit": "V"}
